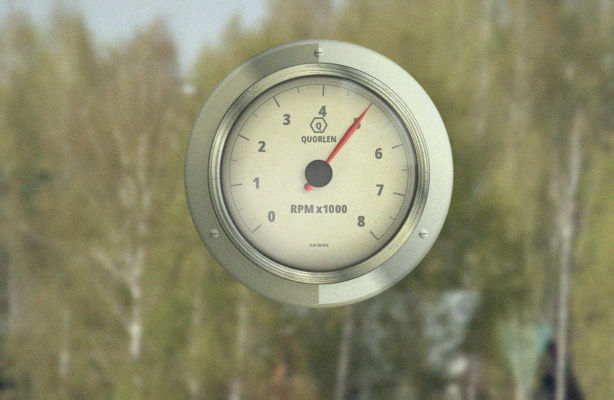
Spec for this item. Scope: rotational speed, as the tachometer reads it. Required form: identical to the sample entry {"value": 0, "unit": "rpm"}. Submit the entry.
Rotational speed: {"value": 5000, "unit": "rpm"}
